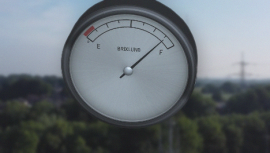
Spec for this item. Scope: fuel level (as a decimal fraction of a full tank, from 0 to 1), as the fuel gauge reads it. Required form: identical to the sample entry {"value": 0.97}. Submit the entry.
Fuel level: {"value": 0.875}
